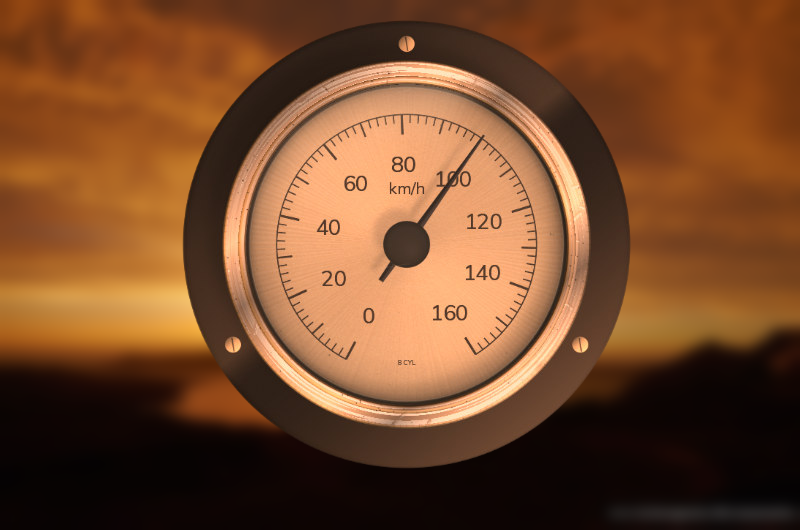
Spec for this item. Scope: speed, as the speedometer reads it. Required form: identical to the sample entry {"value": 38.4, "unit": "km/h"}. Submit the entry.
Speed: {"value": 100, "unit": "km/h"}
